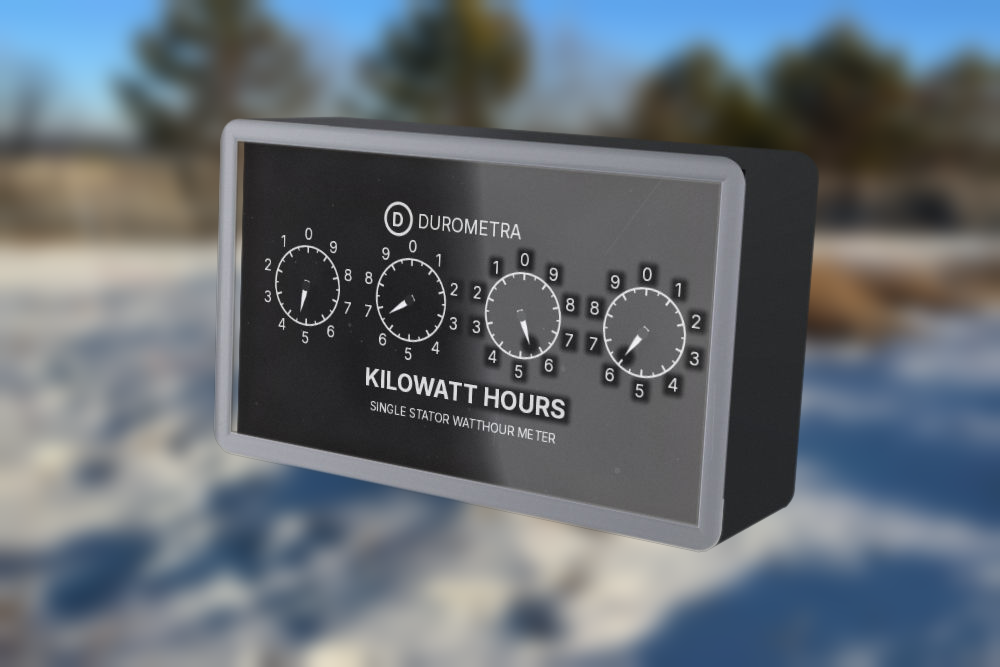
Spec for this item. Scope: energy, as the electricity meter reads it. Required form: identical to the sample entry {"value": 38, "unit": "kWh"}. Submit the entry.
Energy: {"value": 4656, "unit": "kWh"}
